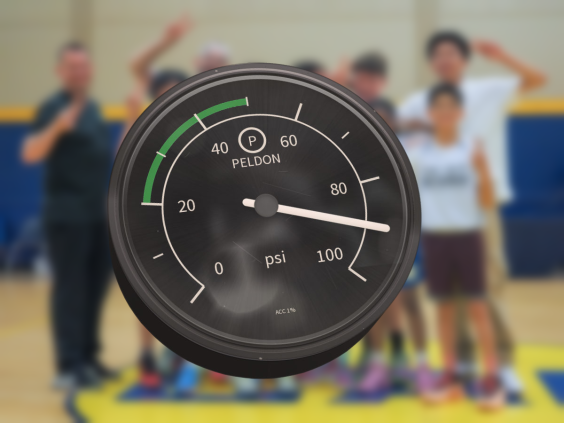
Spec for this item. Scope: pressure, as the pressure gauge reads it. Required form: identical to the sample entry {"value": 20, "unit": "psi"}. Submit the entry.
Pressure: {"value": 90, "unit": "psi"}
